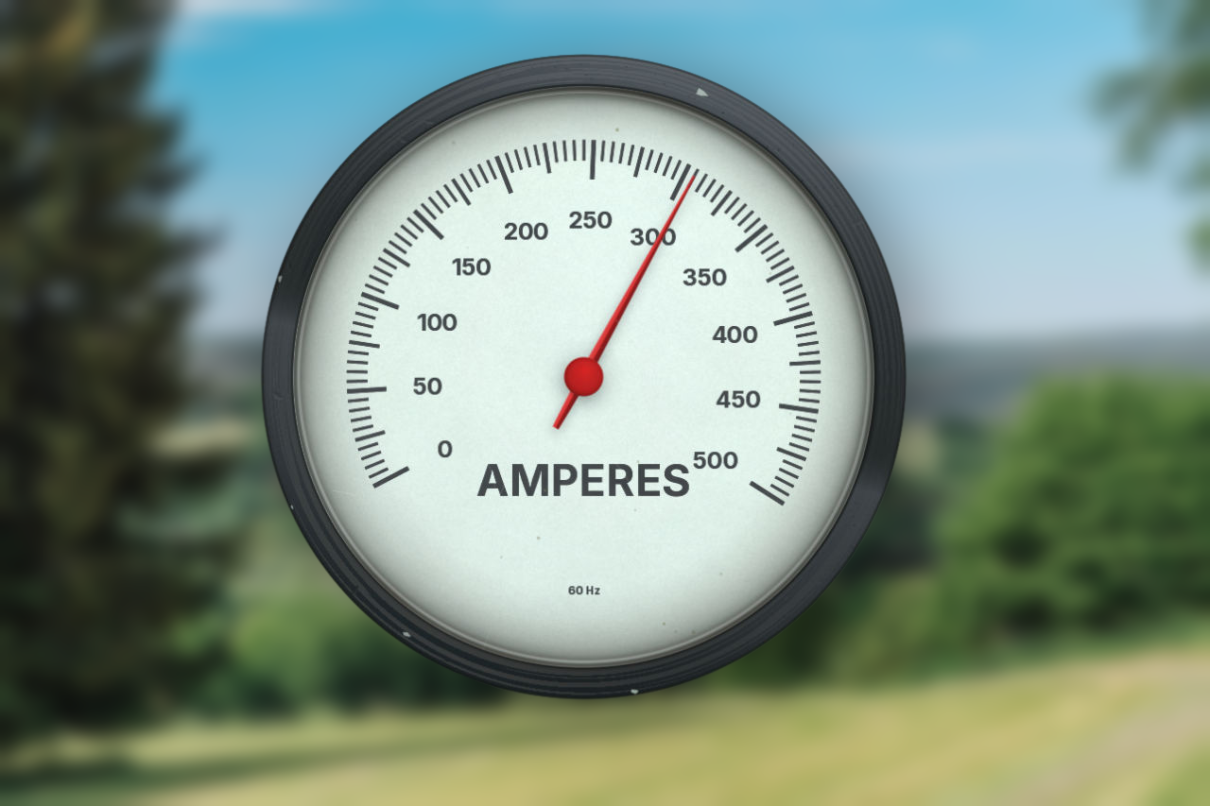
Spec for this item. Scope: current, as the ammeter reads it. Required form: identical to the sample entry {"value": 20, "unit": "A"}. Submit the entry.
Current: {"value": 305, "unit": "A"}
